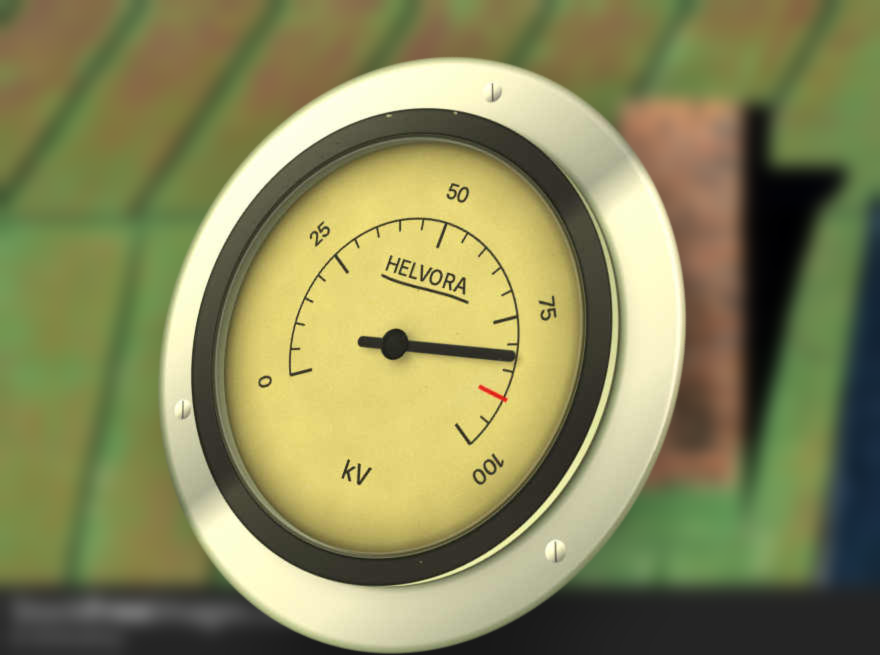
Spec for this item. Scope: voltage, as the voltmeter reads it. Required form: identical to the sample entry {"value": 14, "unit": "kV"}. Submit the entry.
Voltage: {"value": 82.5, "unit": "kV"}
